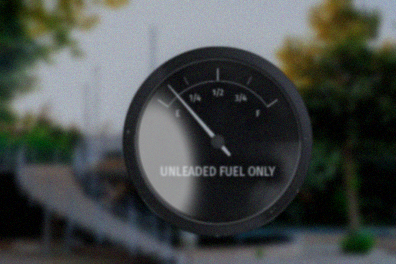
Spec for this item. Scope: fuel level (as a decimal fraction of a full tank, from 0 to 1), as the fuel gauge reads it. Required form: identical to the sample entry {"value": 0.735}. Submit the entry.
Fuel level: {"value": 0.125}
